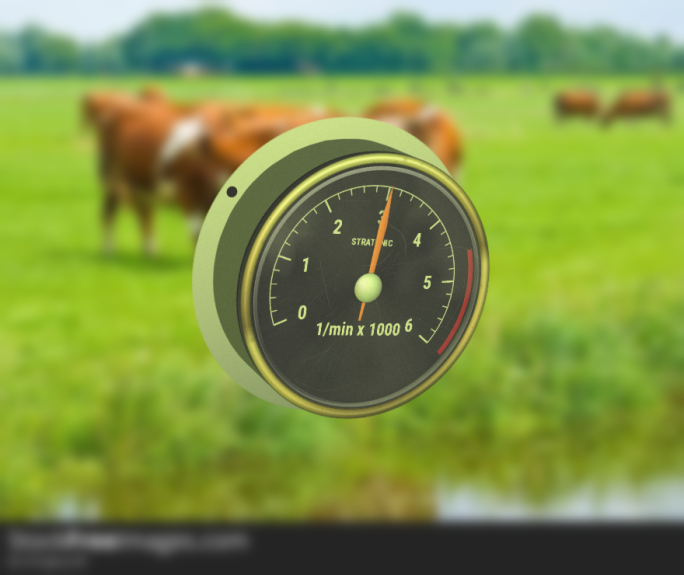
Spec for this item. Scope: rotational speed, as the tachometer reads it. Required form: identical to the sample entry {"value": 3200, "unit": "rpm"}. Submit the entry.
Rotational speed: {"value": 3000, "unit": "rpm"}
